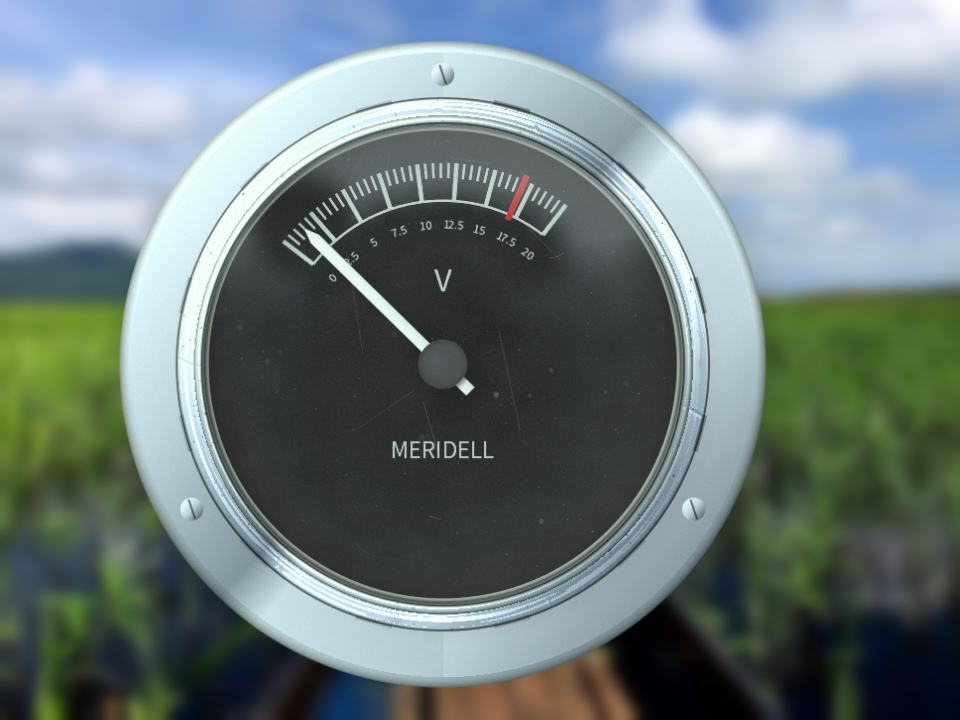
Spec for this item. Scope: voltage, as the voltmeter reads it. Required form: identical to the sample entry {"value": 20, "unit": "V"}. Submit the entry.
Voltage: {"value": 1.5, "unit": "V"}
